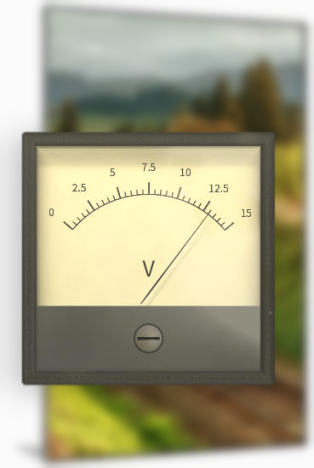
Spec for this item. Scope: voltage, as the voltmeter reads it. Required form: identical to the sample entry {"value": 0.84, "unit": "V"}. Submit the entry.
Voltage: {"value": 13, "unit": "V"}
